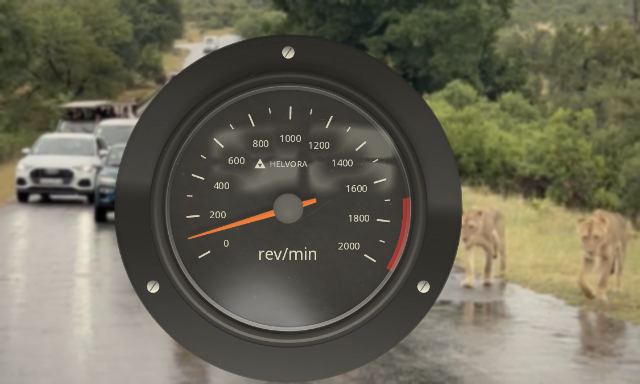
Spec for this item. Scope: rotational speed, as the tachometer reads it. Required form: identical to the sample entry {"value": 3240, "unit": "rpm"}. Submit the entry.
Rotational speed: {"value": 100, "unit": "rpm"}
